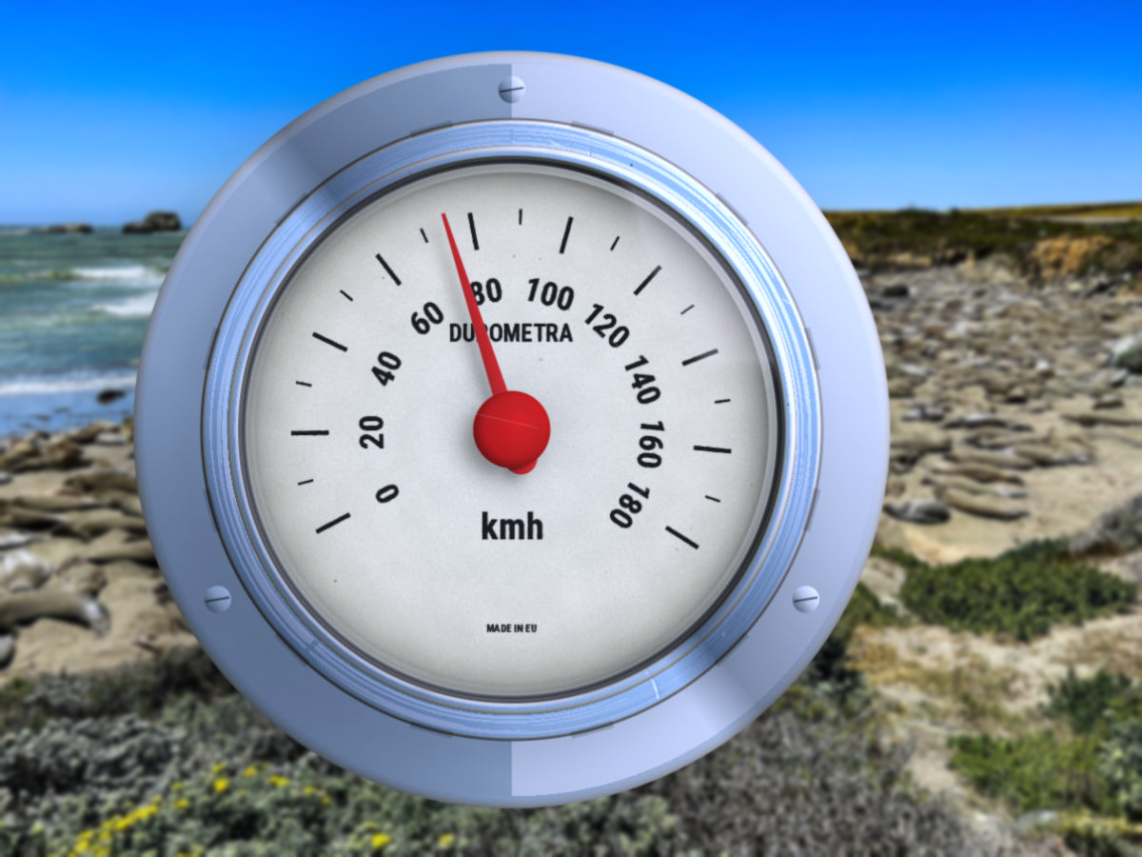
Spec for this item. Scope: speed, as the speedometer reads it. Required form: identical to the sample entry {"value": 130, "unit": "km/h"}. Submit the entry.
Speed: {"value": 75, "unit": "km/h"}
